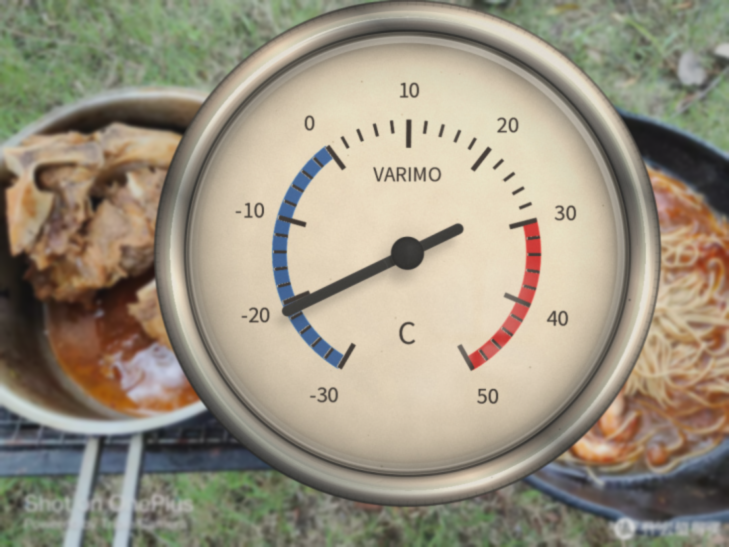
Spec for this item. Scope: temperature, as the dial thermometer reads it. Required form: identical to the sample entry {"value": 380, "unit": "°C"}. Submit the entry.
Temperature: {"value": -21, "unit": "°C"}
